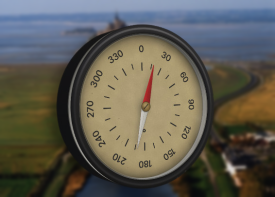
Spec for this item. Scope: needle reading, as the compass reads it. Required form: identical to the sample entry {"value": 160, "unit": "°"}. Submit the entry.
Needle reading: {"value": 15, "unit": "°"}
